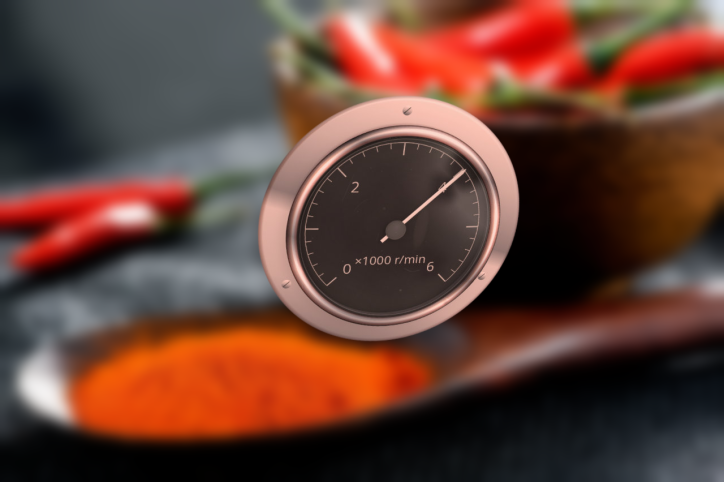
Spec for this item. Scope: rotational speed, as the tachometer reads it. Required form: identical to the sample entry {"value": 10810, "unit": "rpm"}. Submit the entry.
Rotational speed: {"value": 4000, "unit": "rpm"}
